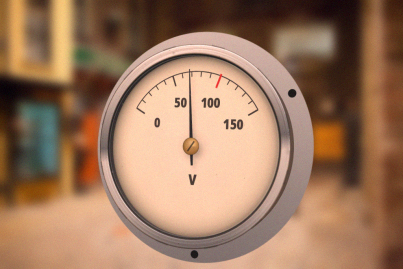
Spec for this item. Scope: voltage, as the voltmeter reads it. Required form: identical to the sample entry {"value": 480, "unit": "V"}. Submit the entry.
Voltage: {"value": 70, "unit": "V"}
